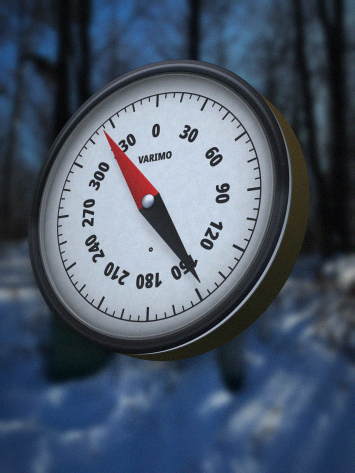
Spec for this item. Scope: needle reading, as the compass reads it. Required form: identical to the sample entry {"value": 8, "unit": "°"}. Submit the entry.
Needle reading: {"value": 325, "unit": "°"}
